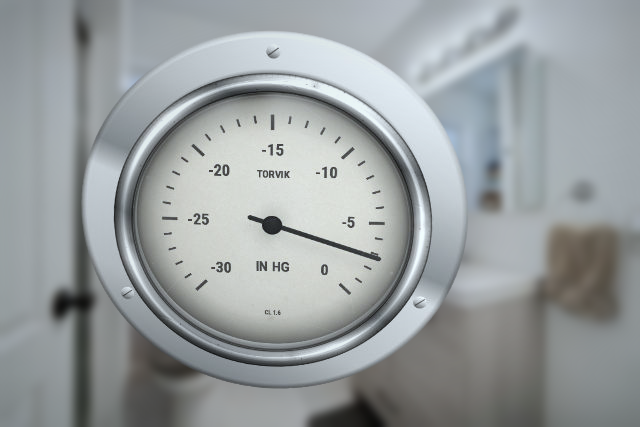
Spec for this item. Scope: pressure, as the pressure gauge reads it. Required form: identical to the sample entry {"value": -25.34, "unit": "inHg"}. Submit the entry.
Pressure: {"value": -3, "unit": "inHg"}
